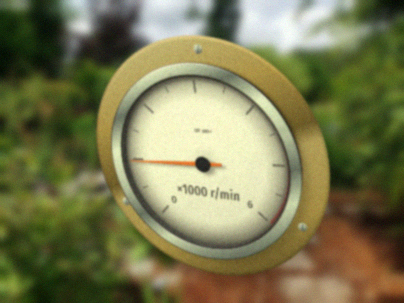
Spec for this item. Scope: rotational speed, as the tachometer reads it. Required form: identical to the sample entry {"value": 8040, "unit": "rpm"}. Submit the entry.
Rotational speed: {"value": 1000, "unit": "rpm"}
